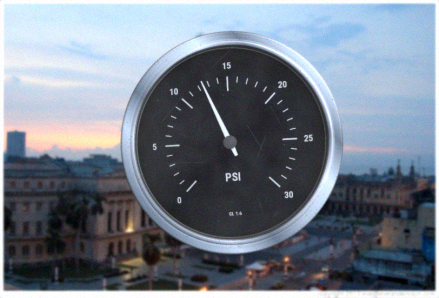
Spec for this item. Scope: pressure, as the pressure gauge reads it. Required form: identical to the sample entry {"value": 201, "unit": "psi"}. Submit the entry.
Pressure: {"value": 12.5, "unit": "psi"}
